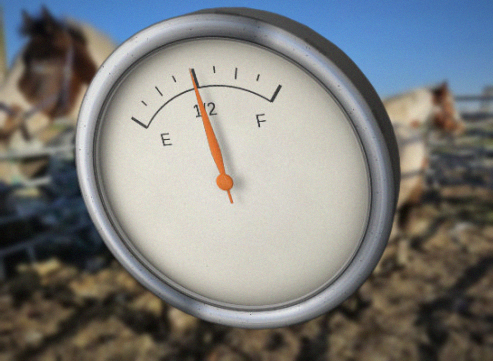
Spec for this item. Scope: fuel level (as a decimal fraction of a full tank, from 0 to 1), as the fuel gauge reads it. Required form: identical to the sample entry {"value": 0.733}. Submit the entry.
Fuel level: {"value": 0.5}
